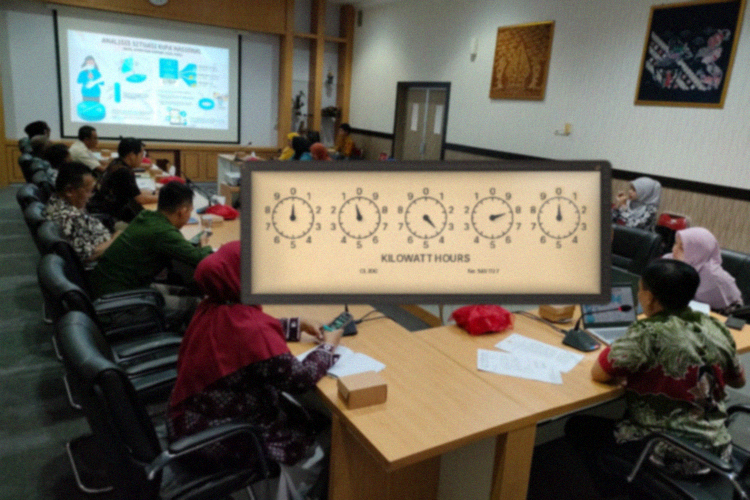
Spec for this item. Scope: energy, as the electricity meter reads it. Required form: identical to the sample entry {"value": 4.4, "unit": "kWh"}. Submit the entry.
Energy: {"value": 380, "unit": "kWh"}
